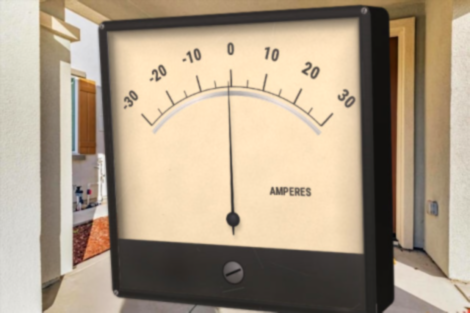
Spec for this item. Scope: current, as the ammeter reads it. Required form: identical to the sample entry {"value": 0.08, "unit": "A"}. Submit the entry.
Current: {"value": 0, "unit": "A"}
